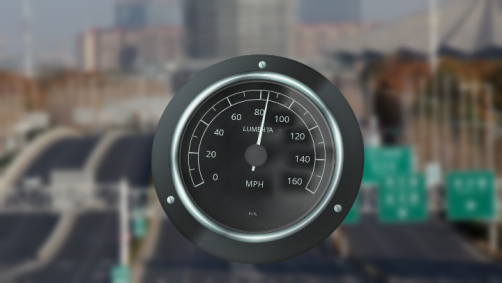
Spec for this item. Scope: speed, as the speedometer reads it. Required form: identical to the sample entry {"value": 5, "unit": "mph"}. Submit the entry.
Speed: {"value": 85, "unit": "mph"}
